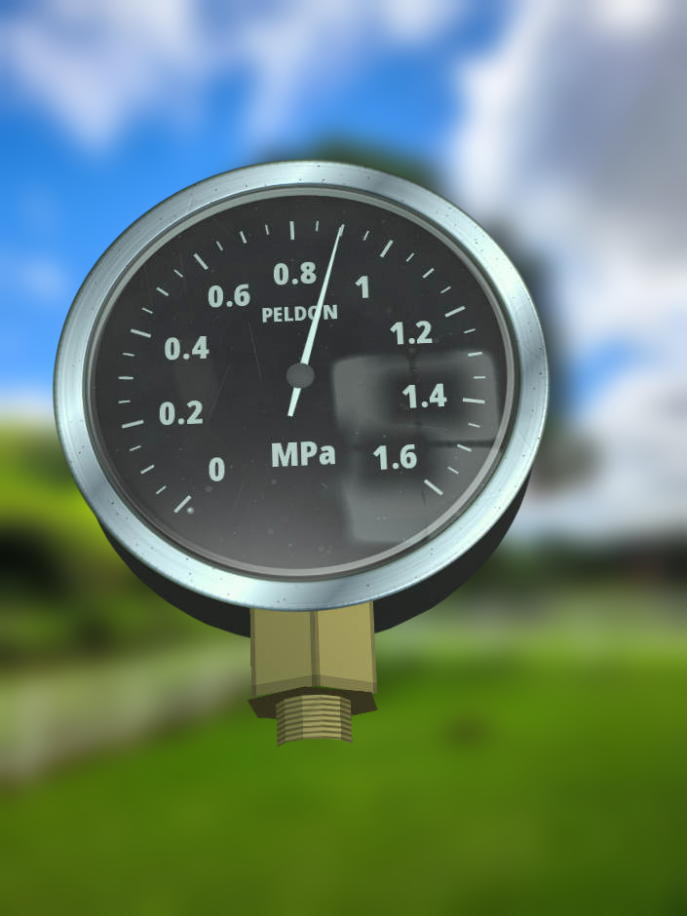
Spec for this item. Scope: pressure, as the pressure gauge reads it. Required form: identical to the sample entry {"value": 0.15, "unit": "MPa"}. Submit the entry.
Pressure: {"value": 0.9, "unit": "MPa"}
